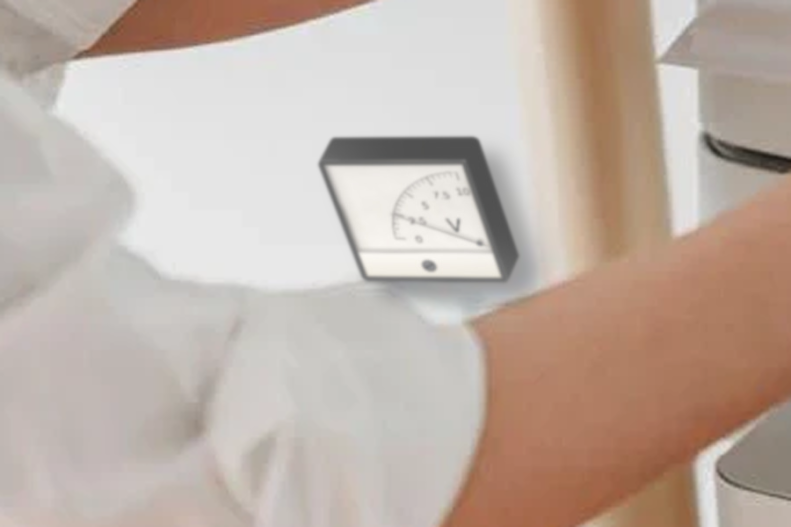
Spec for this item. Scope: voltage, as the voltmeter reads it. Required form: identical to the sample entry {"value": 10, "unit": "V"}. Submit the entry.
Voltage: {"value": 2.5, "unit": "V"}
